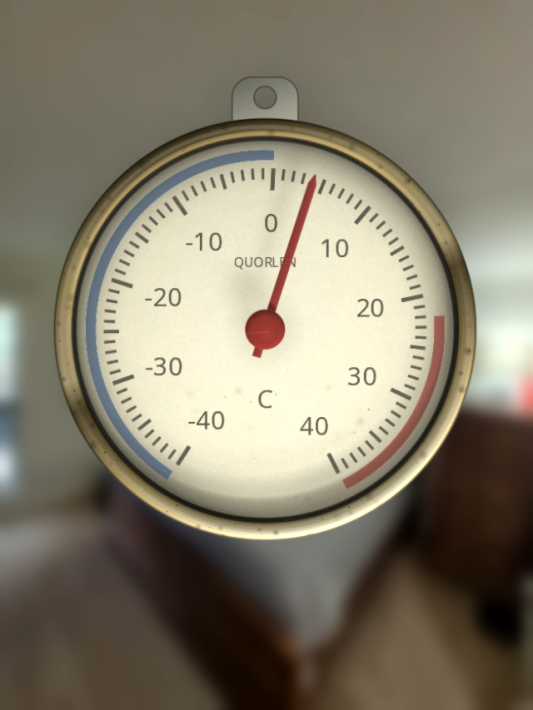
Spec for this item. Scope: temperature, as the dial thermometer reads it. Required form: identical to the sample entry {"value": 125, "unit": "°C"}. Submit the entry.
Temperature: {"value": 4, "unit": "°C"}
